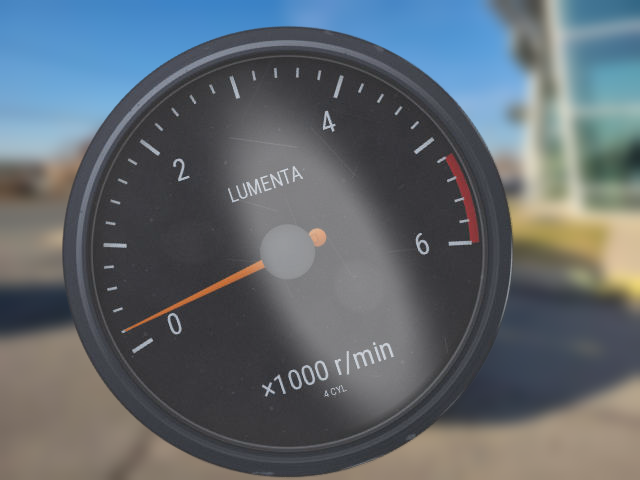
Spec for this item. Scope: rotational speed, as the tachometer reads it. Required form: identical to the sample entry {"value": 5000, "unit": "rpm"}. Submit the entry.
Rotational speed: {"value": 200, "unit": "rpm"}
